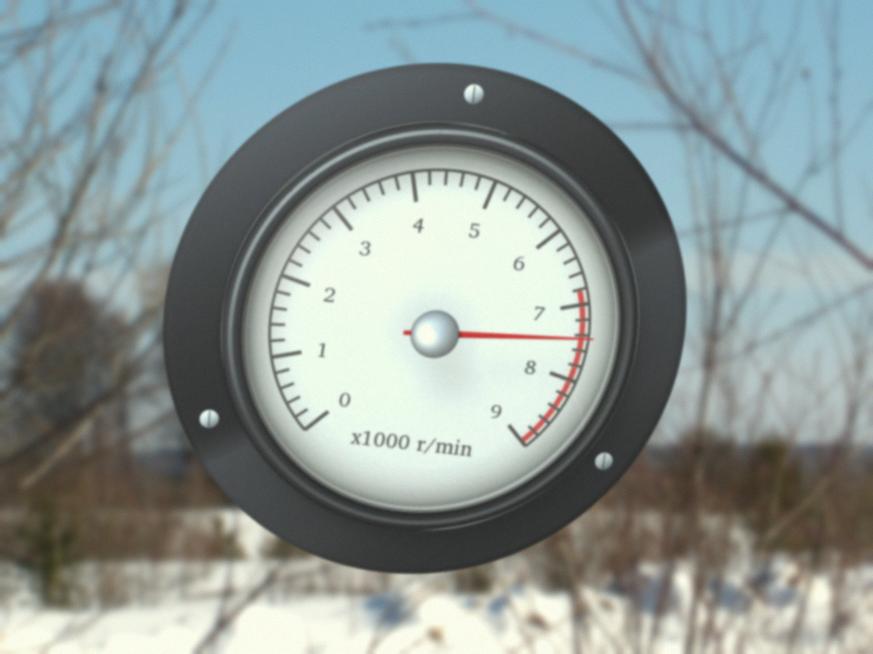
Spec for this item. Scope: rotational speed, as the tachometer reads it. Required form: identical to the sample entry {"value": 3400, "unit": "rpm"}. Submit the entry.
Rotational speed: {"value": 7400, "unit": "rpm"}
